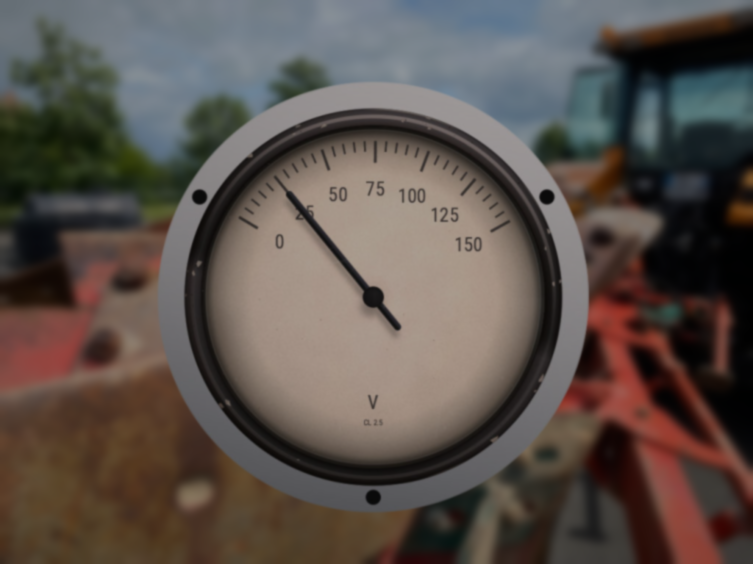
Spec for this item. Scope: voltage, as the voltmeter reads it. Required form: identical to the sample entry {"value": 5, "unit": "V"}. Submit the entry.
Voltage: {"value": 25, "unit": "V"}
